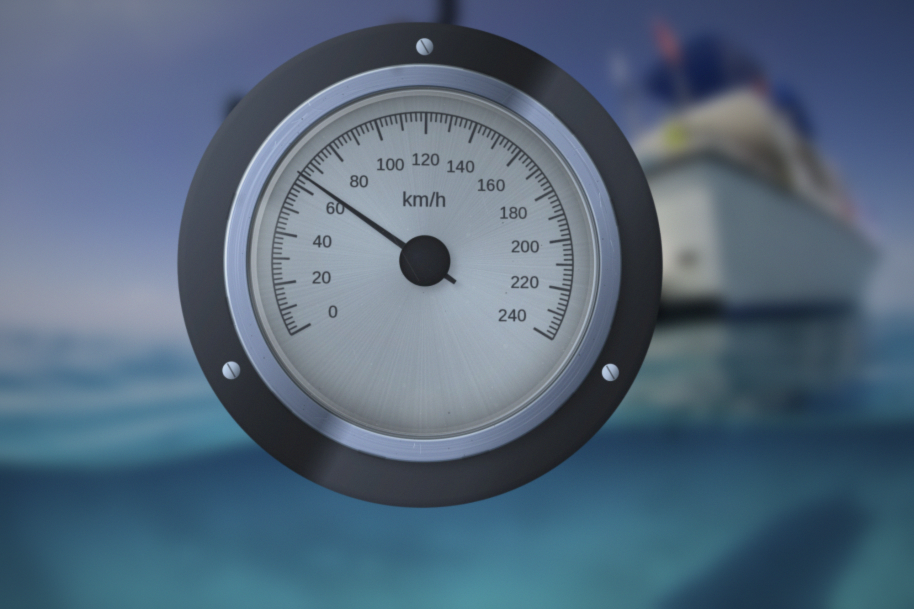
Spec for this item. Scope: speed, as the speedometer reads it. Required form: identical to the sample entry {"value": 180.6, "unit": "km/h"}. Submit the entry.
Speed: {"value": 64, "unit": "km/h"}
